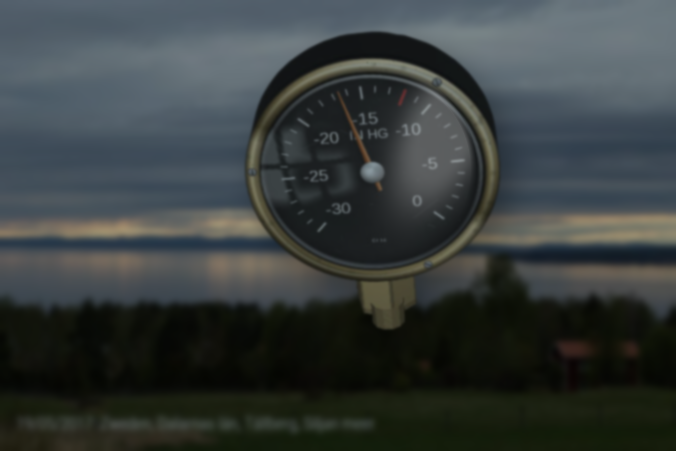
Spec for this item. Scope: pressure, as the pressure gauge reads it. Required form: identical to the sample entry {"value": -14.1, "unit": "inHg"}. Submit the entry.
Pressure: {"value": -16.5, "unit": "inHg"}
